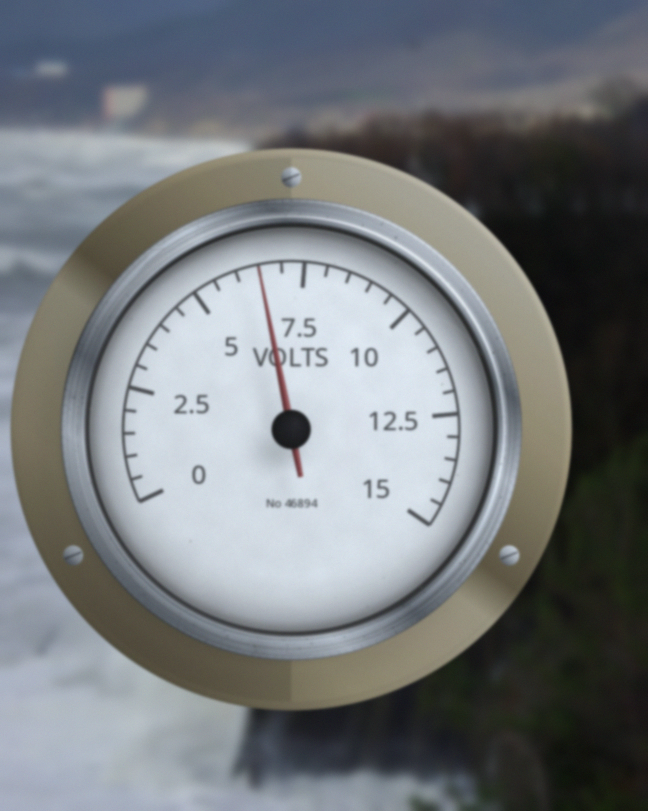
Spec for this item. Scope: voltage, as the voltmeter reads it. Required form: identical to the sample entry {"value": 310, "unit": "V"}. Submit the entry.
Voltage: {"value": 6.5, "unit": "V"}
